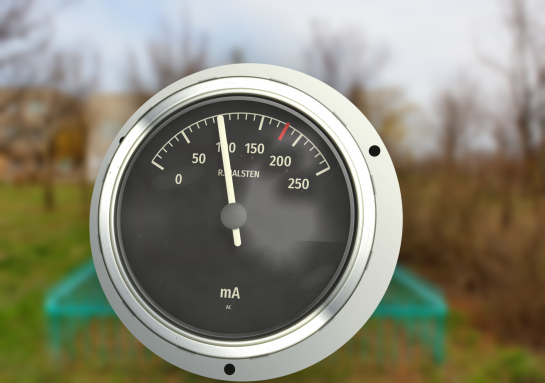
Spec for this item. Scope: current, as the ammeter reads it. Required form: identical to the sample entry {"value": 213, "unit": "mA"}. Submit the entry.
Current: {"value": 100, "unit": "mA"}
